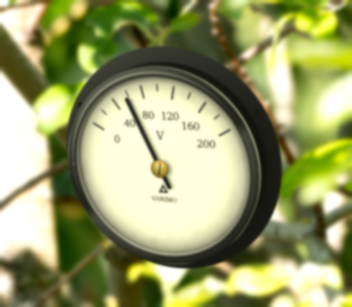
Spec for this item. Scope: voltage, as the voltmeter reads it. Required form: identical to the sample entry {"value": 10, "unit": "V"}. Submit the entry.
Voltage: {"value": 60, "unit": "V"}
